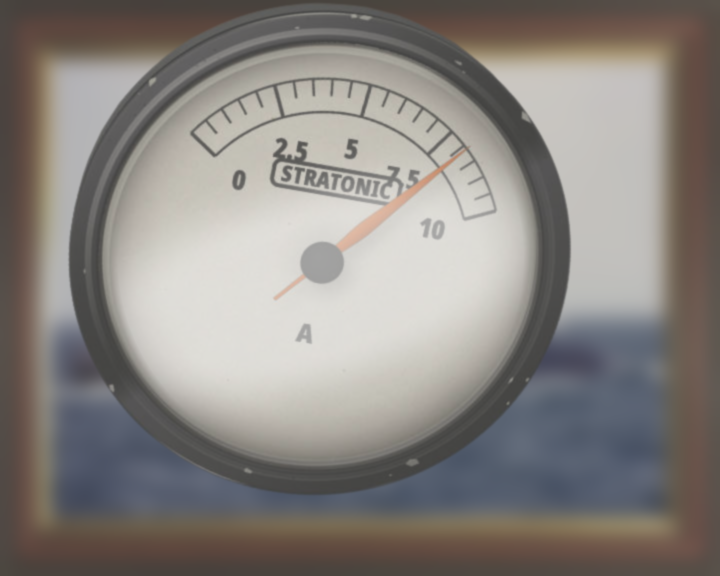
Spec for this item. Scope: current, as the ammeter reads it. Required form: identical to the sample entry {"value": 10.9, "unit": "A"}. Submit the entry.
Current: {"value": 8, "unit": "A"}
